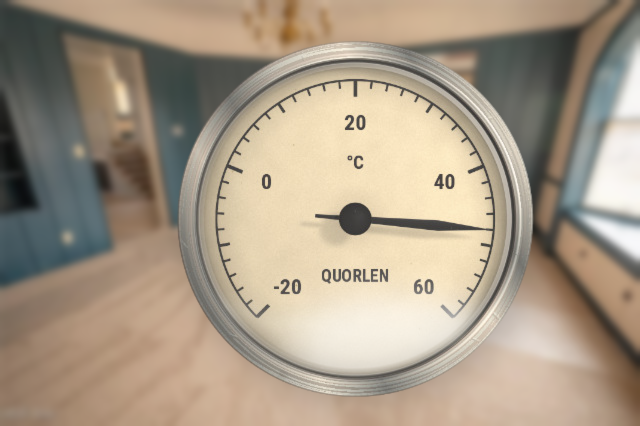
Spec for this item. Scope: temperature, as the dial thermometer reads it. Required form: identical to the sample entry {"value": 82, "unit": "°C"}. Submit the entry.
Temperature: {"value": 48, "unit": "°C"}
